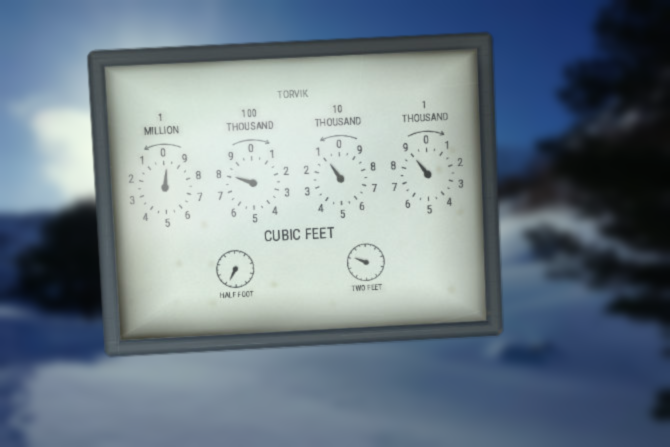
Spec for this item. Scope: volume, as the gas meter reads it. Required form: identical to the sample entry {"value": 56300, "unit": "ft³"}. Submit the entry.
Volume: {"value": 980900, "unit": "ft³"}
